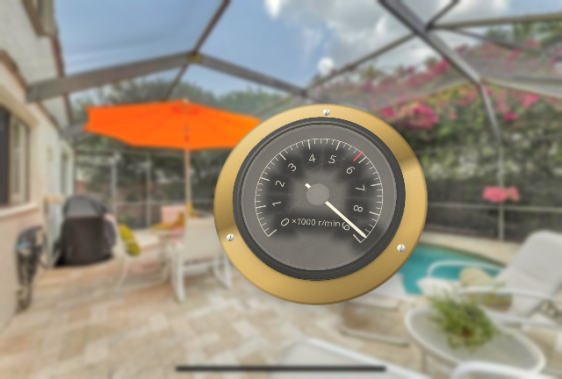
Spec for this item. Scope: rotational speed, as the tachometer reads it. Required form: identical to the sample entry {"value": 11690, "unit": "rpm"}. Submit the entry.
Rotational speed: {"value": 8800, "unit": "rpm"}
